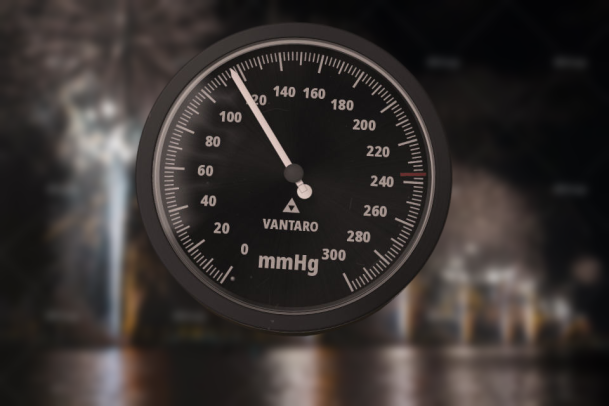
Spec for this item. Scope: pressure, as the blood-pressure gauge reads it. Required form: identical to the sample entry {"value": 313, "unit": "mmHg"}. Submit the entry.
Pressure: {"value": 116, "unit": "mmHg"}
